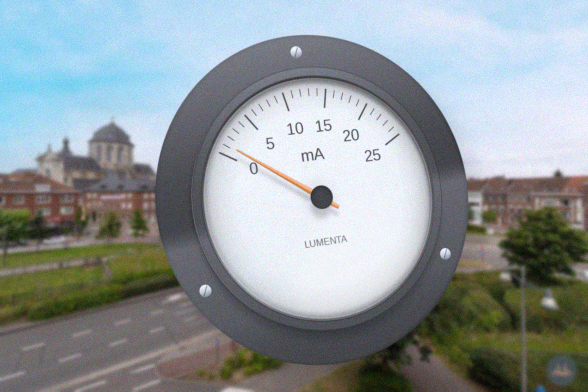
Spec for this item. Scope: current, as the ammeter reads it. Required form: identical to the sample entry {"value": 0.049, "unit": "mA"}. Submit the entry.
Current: {"value": 1, "unit": "mA"}
